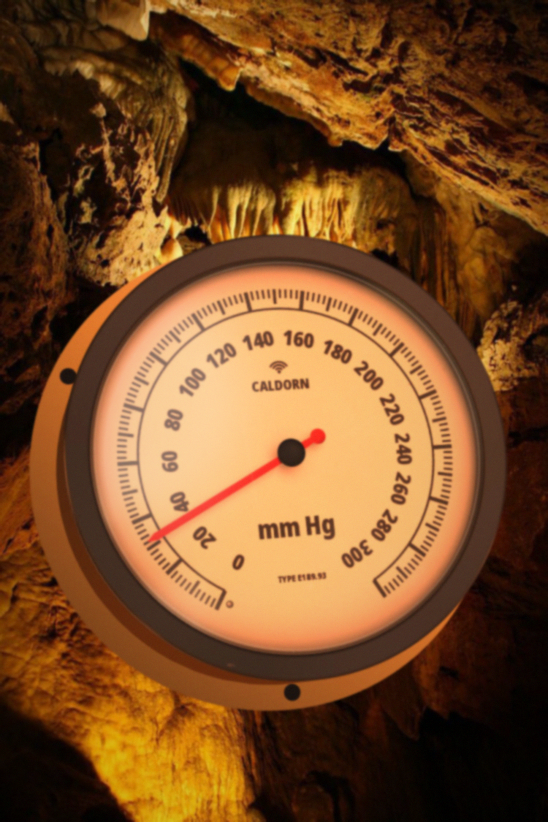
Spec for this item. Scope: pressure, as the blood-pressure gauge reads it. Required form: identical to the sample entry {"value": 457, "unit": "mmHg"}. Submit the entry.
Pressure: {"value": 32, "unit": "mmHg"}
